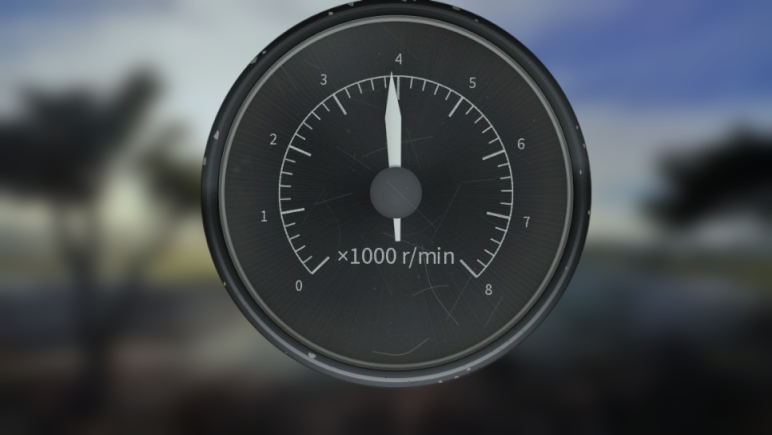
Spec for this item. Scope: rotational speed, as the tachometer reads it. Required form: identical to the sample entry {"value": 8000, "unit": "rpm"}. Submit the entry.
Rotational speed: {"value": 3900, "unit": "rpm"}
